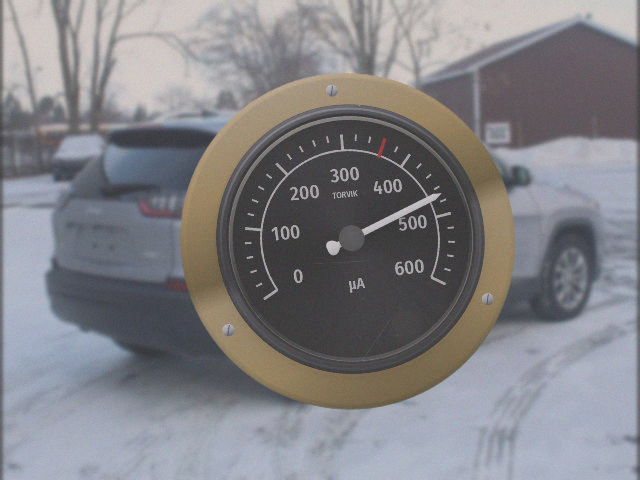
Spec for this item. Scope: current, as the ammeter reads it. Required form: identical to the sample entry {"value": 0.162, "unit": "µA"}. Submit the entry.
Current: {"value": 470, "unit": "µA"}
